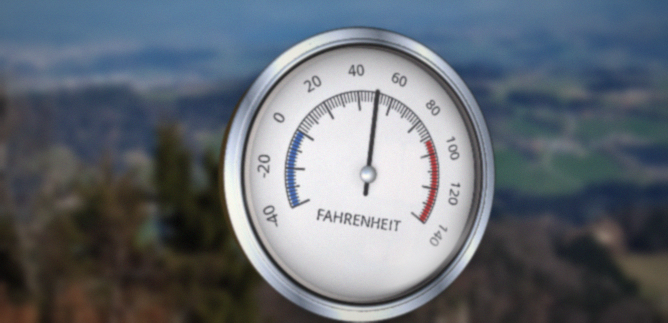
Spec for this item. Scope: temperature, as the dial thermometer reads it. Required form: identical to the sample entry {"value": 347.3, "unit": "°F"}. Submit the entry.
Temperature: {"value": 50, "unit": "°F"}
